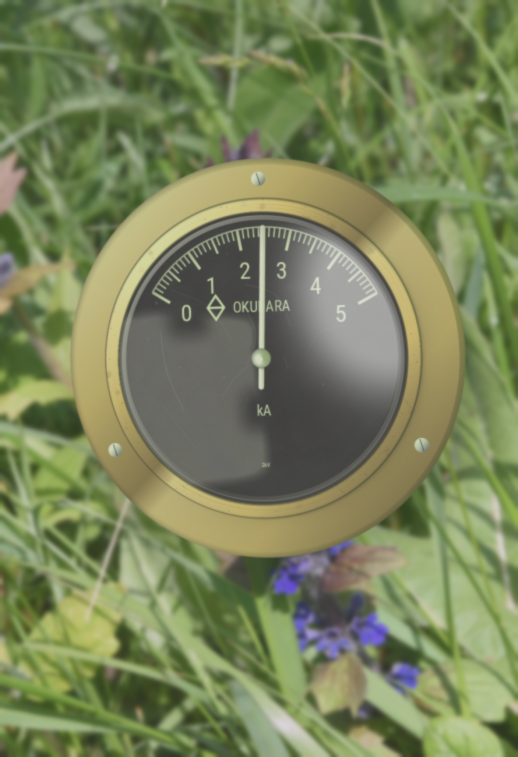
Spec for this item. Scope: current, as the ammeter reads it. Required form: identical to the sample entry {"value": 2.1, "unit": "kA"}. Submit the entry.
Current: {"value": 2.5, "unit": "kA"}
